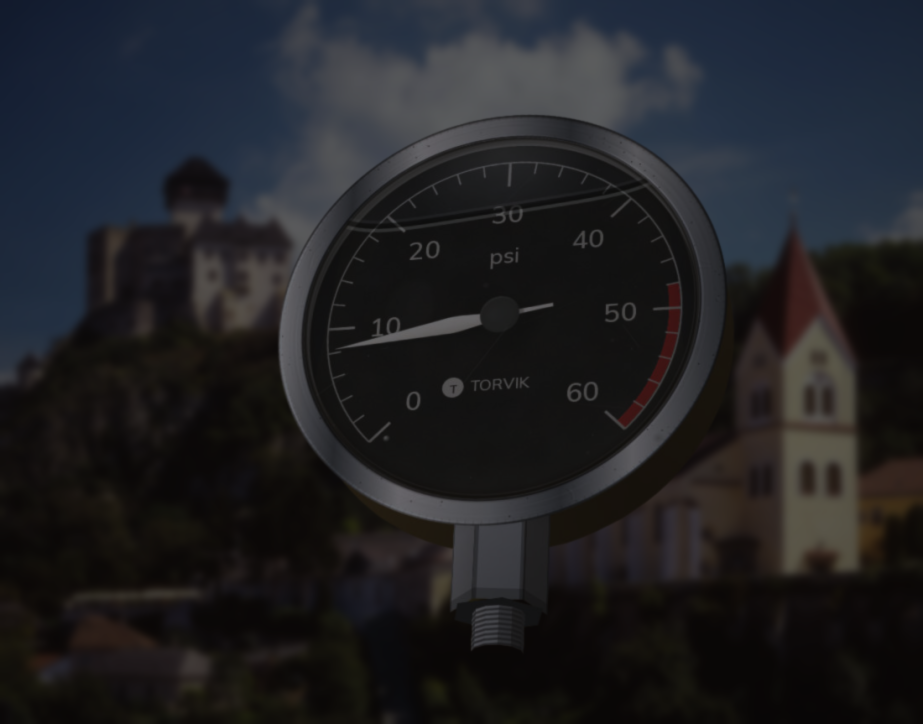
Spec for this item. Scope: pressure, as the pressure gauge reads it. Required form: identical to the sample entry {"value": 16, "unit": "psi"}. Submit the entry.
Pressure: {"value": 8, "unit": "psi"}
